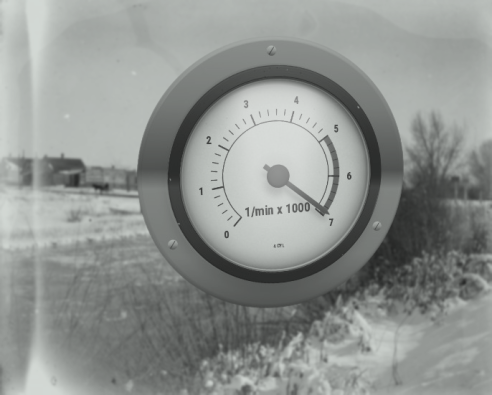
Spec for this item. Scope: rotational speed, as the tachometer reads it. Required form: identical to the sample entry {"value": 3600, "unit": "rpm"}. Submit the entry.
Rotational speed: {"value": 6900, "unit": "rpm"}
